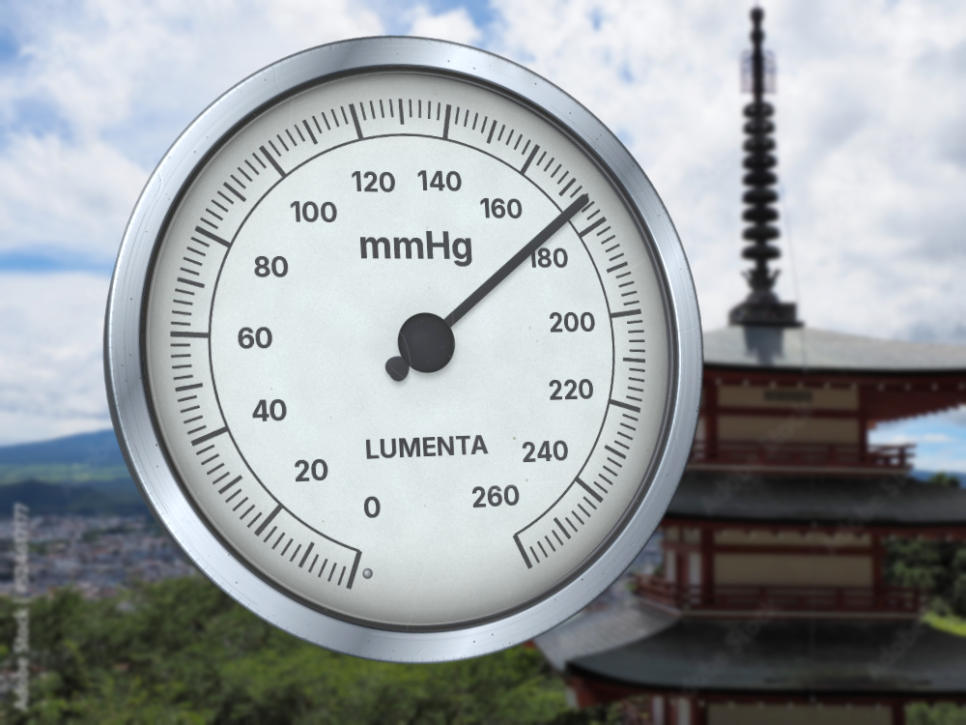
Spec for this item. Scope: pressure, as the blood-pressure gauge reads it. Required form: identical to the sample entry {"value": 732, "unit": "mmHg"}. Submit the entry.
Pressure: {"value": 174, "unit": "mmHg"}
